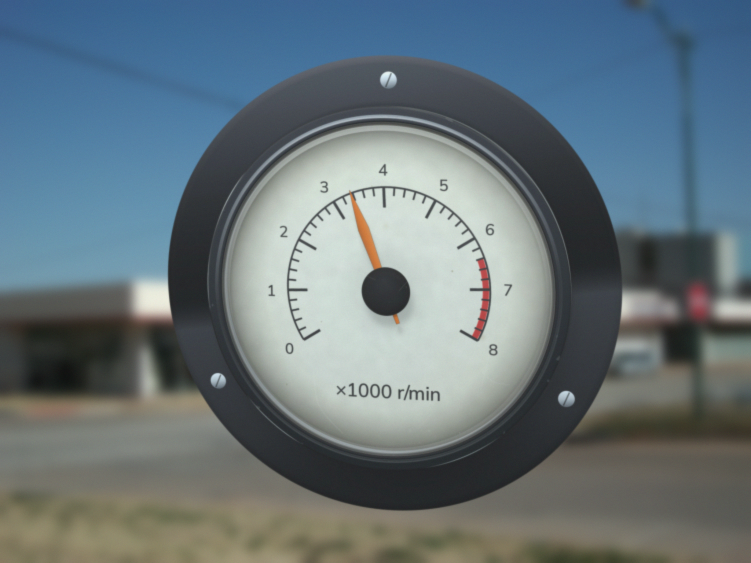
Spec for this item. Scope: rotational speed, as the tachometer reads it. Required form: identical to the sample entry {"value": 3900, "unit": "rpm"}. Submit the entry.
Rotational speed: {"value": 3400, "unit": "rpm"}
